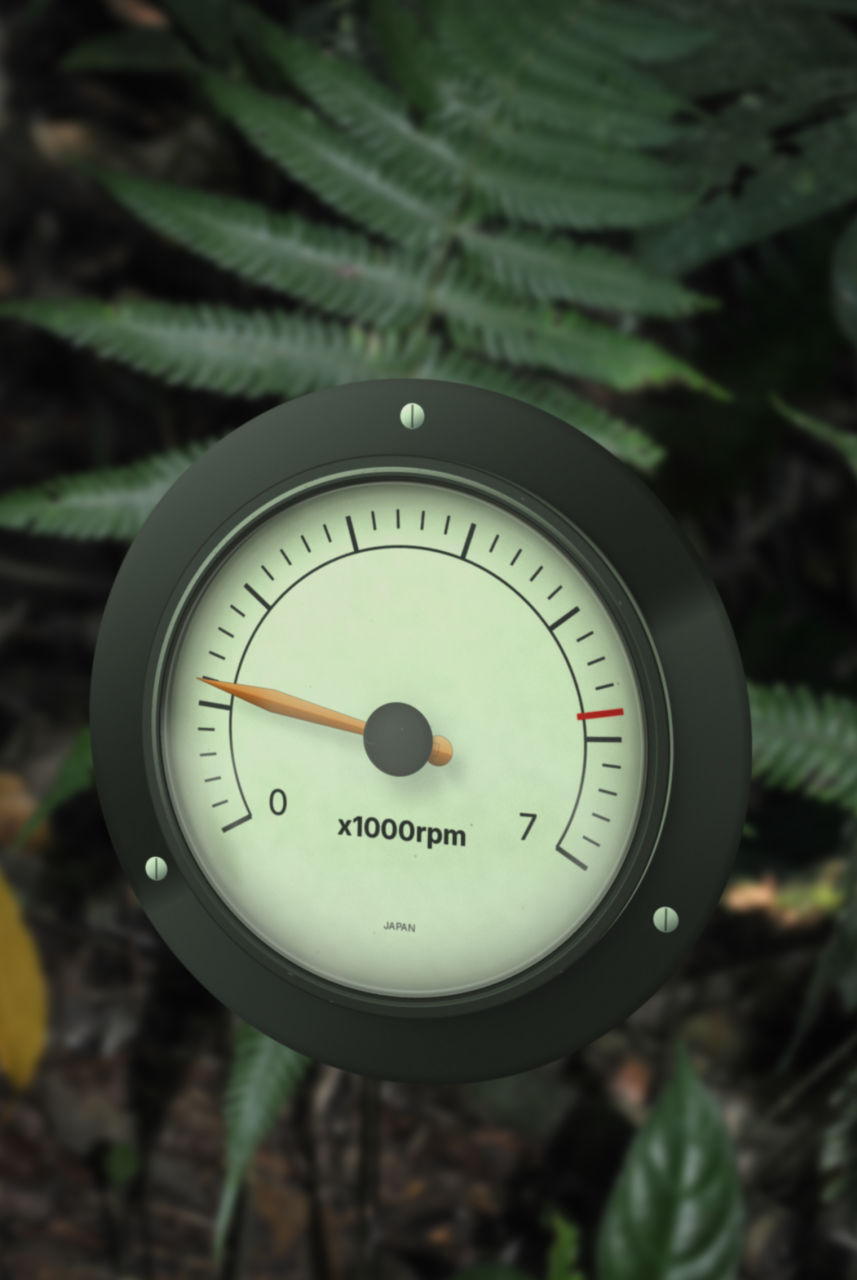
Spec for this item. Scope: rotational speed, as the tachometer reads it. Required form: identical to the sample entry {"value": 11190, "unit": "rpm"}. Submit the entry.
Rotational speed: {"value": 1200, "unit": "rpm"}
